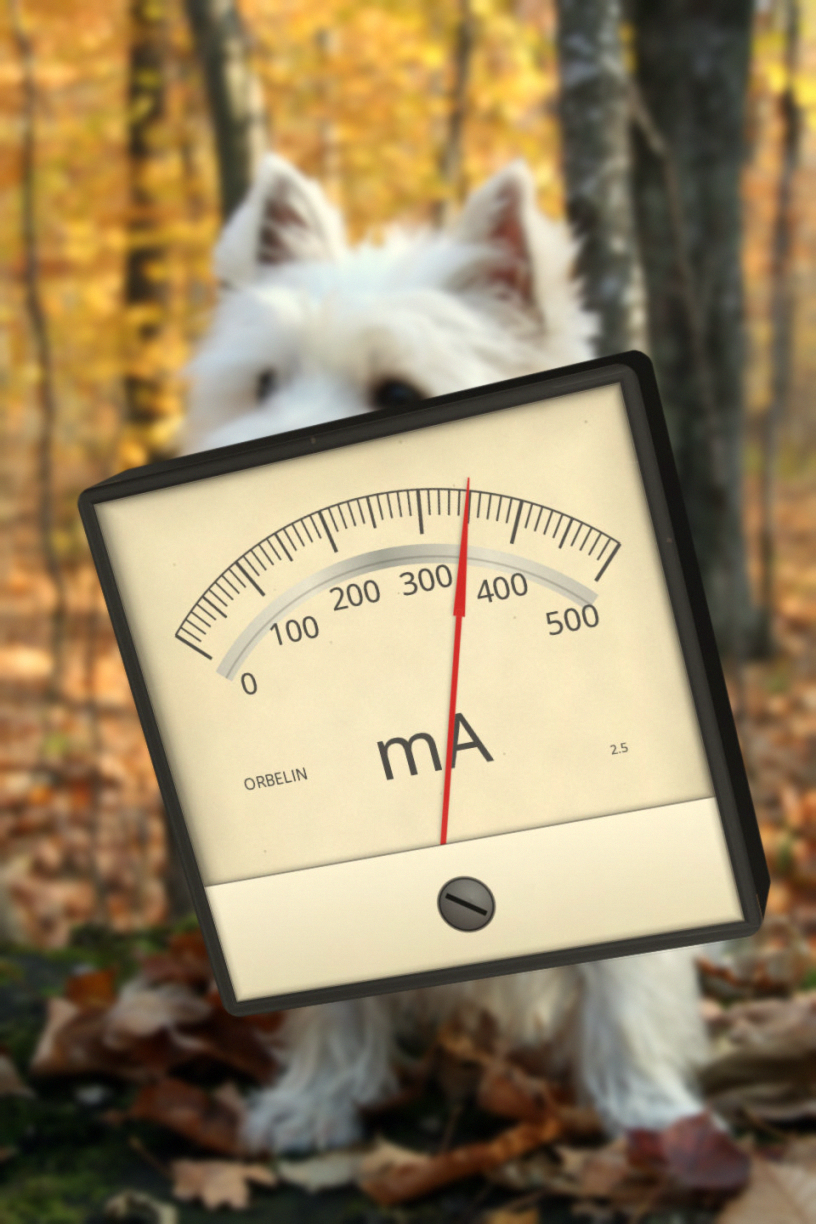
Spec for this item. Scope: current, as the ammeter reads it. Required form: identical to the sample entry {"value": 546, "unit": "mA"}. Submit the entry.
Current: {"value": 350, "unit": "mA"}
